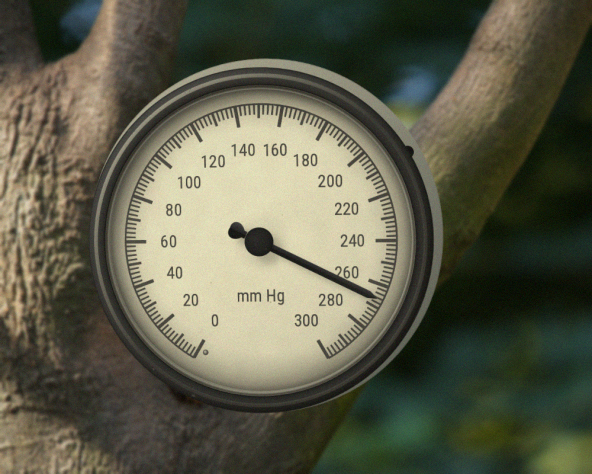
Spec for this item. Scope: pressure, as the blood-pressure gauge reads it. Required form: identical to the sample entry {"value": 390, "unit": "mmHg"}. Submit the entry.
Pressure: {"value": 266, "unit": "mmHg"}
